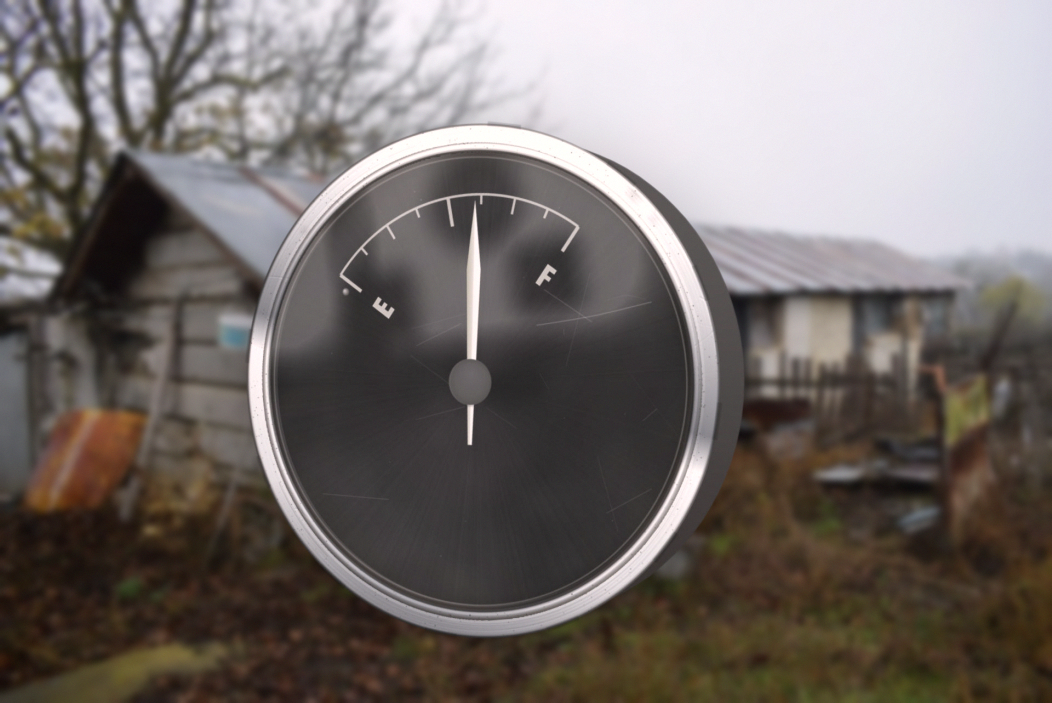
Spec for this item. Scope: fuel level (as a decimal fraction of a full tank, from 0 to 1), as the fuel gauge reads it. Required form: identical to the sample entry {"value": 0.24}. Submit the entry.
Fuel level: {"value": 0.625}
